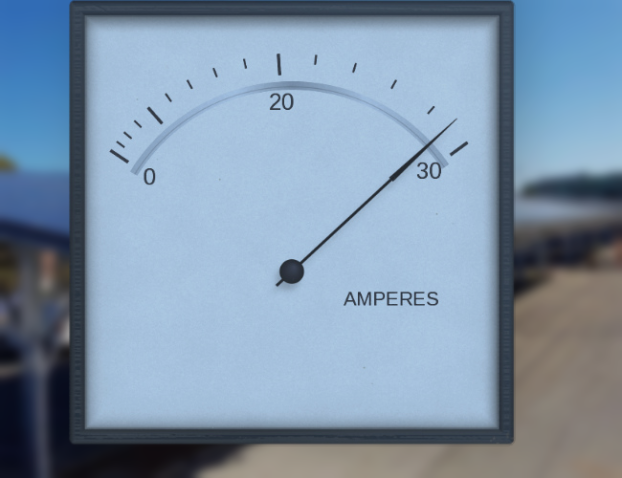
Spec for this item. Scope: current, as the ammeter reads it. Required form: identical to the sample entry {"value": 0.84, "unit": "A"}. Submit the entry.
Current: {"value": 29, "unit": "A"}
